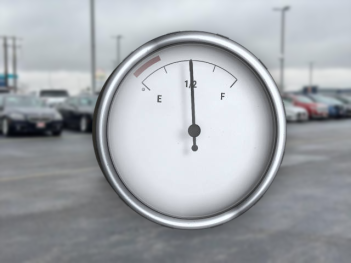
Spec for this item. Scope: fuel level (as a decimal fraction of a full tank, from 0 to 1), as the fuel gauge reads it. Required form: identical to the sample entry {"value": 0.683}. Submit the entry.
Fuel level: {"value": 0.5}
